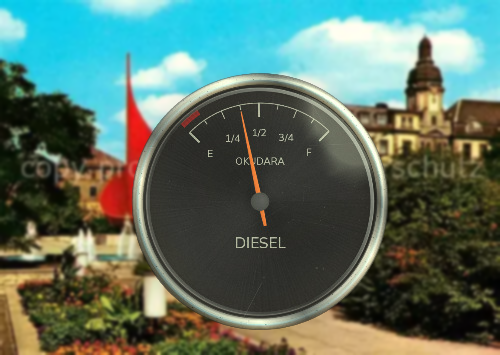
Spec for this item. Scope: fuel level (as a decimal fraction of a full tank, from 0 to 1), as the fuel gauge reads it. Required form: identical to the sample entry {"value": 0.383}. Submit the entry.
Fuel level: {"value": 0.375}
